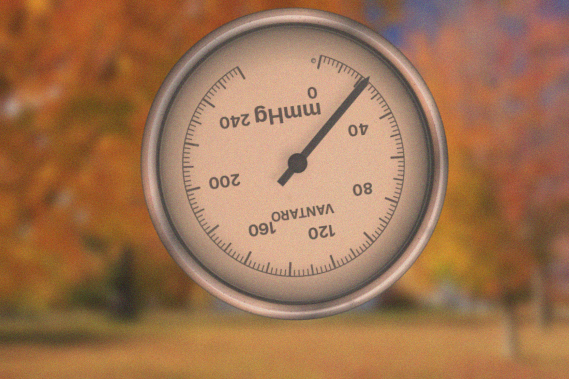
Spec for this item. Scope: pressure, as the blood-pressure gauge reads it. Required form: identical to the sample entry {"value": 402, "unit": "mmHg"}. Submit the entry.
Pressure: {"value": 22, "unit": "mmHg"}
